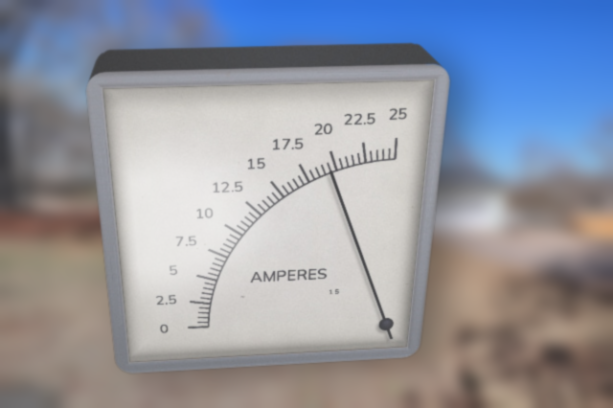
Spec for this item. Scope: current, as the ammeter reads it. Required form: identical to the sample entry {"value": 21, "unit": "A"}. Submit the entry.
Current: {"value": 19.5, "unit": "A"}
